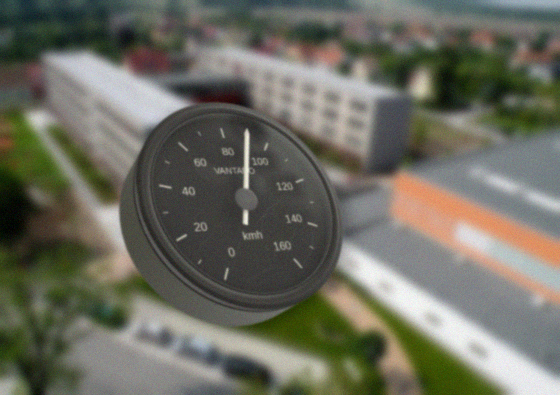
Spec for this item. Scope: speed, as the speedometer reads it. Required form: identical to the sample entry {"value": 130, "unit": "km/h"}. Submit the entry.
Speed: {"value": 90, "unit": "km/h"}
